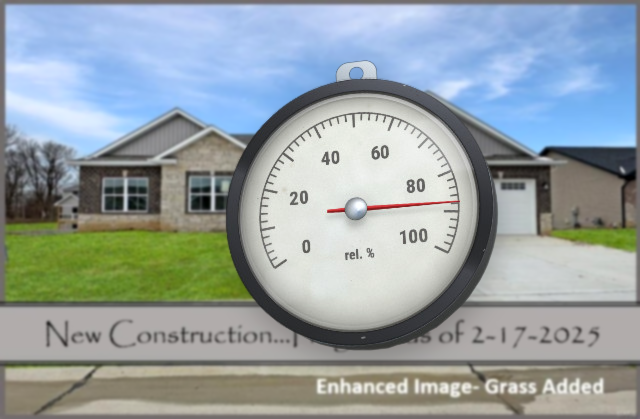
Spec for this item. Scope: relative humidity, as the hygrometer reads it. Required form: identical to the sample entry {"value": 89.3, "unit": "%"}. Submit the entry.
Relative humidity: {"value": 88, "unit": "%"}
